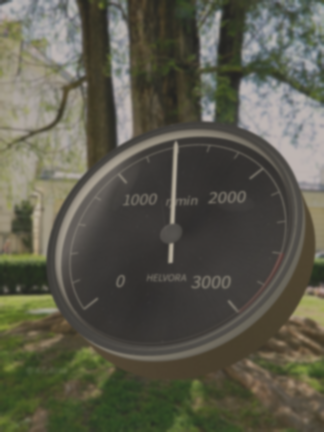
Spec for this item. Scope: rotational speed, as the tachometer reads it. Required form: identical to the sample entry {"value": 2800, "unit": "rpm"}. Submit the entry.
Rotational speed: {"value": 1400, "unit": "rpm"}
